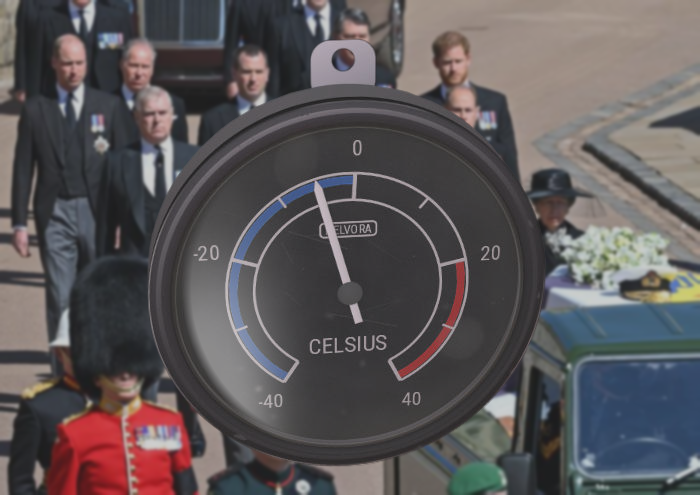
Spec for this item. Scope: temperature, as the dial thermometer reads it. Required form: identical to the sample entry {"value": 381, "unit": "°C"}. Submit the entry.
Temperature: {"value": -5, "unit": "°C"}
